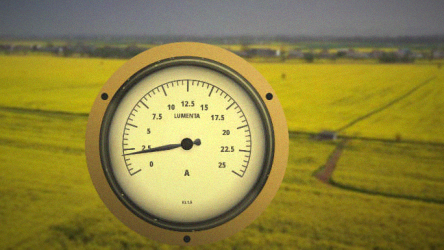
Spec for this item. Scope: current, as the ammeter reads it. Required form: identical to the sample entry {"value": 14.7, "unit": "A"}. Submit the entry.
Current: {"value": 2, "unit": "A"}
